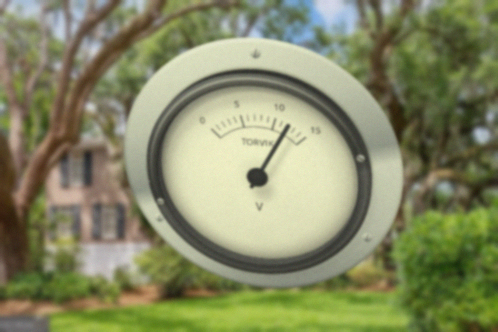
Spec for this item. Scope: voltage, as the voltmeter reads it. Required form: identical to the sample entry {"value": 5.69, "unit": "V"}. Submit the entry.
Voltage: {"value": 12, "unit": "V"}
